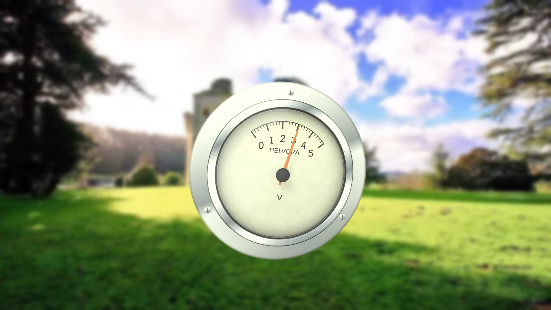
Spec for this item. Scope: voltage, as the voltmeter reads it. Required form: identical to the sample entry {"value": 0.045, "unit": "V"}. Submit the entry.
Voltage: {"value": 3, "unit": "V"}
